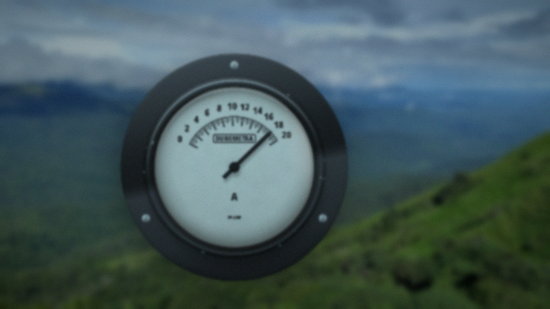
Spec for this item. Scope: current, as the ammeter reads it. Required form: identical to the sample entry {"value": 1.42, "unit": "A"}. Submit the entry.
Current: {"value": 18, "unit": "A"}
